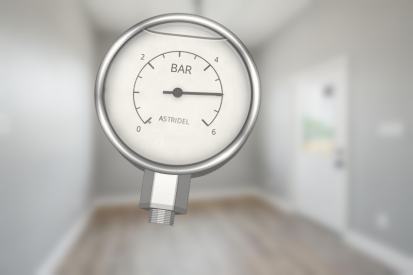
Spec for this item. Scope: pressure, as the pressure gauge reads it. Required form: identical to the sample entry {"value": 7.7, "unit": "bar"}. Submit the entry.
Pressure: {"value": 5, "unit": "bar"}
